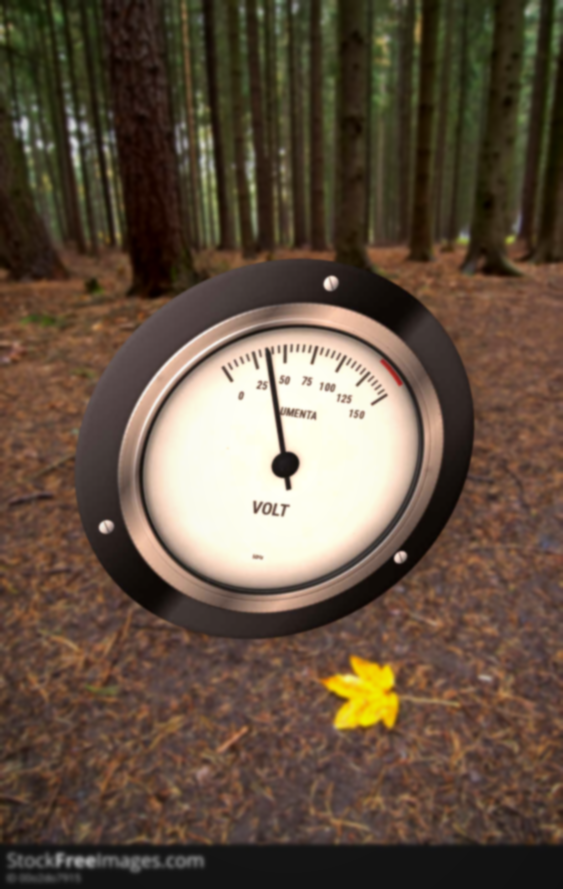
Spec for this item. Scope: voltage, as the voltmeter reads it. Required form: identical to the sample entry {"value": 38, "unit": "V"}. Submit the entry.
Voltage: {"value": 35, "unit": "V"}
